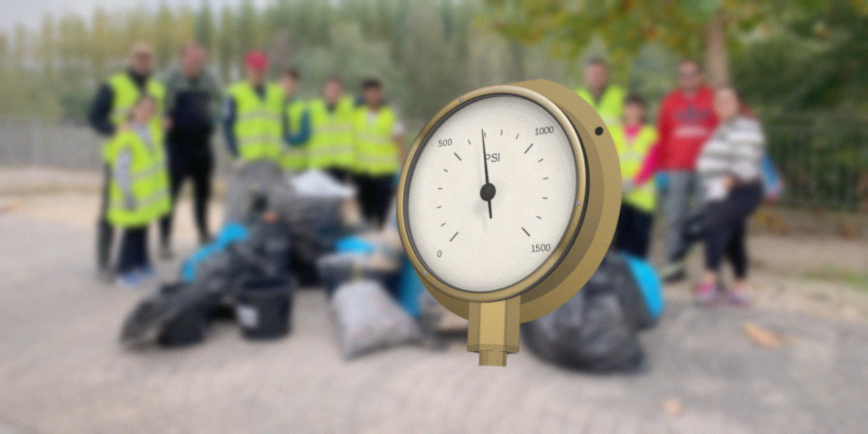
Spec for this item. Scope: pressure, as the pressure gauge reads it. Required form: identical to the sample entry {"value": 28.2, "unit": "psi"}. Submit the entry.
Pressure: {"value": 700, "unit": "psi"}
